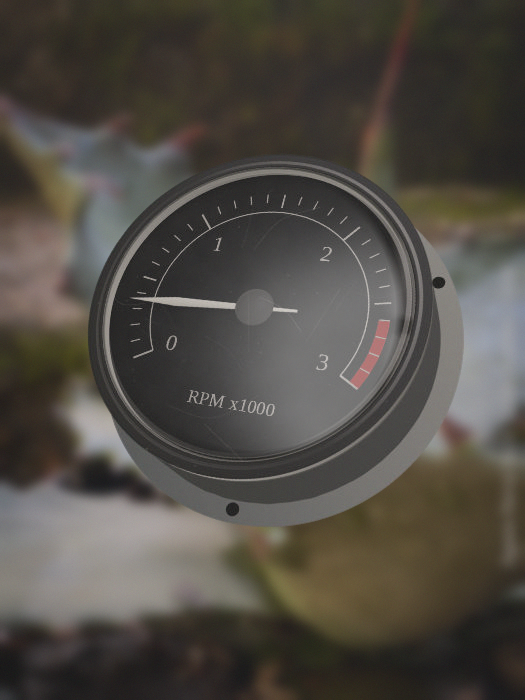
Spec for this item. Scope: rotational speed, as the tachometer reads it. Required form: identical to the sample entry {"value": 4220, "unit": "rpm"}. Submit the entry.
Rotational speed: {"value": 350, "unit": "rpm"}
